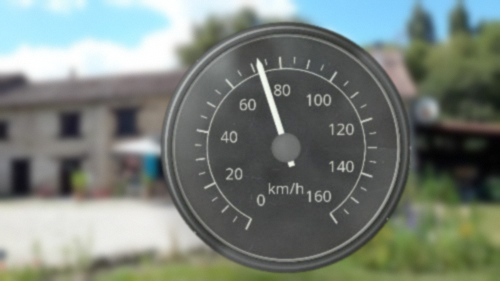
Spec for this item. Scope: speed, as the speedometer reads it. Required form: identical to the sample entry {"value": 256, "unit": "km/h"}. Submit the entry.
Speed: {"value": 72.5, "unit": "km/h"}
